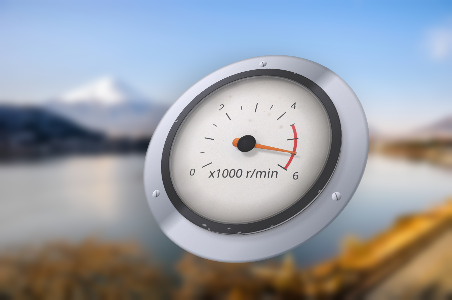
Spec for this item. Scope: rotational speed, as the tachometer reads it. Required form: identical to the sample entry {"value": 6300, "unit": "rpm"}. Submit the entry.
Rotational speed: {"value": 5500, "unit": "rpm"}
